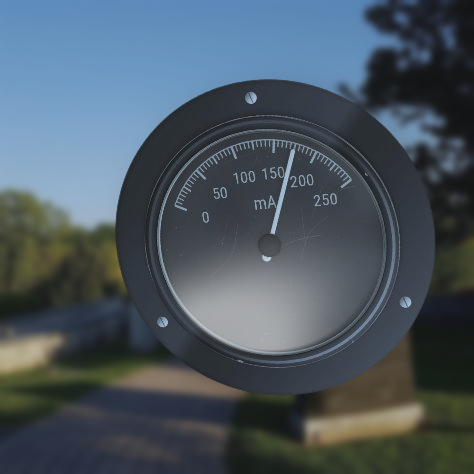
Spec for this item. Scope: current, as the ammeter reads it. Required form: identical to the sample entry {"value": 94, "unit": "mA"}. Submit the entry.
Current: {"value": 175, "unit": "mA"}
